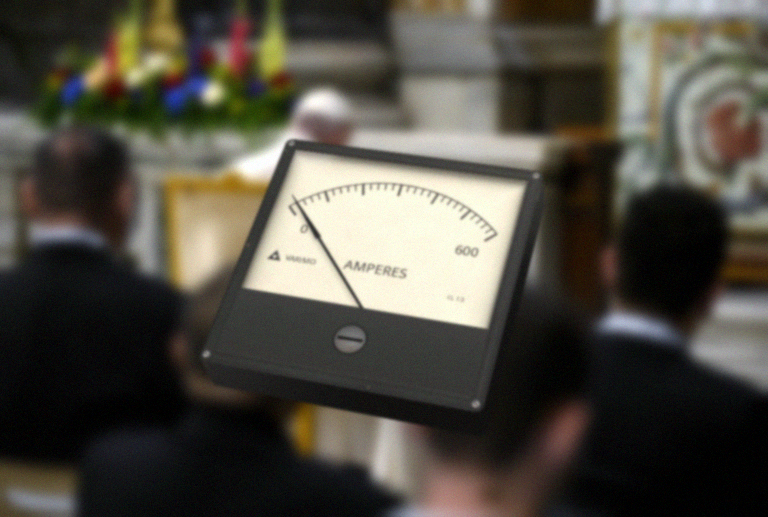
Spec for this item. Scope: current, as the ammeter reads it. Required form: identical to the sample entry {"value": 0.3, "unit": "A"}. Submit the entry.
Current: {"value": 20, "unit": "A"}
